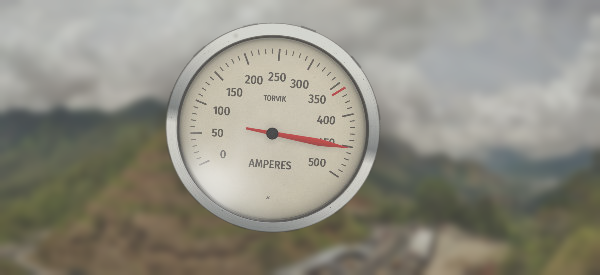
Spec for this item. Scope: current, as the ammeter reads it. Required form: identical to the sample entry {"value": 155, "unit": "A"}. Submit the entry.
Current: {"value": 450, "unit": "A"}
